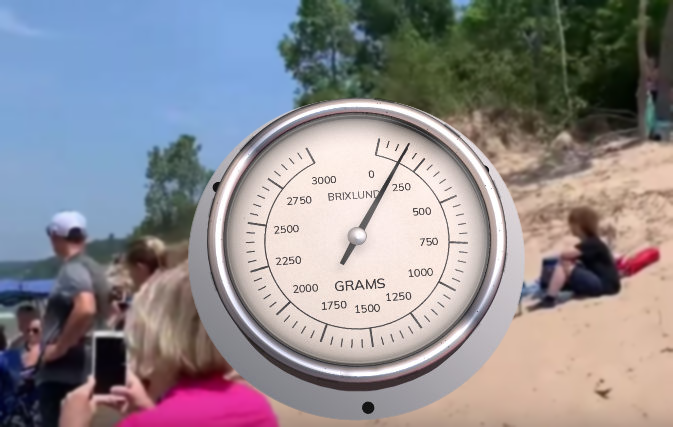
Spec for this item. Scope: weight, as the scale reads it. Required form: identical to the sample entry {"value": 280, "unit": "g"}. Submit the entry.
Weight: {"value": 150, "unit": "g"}
